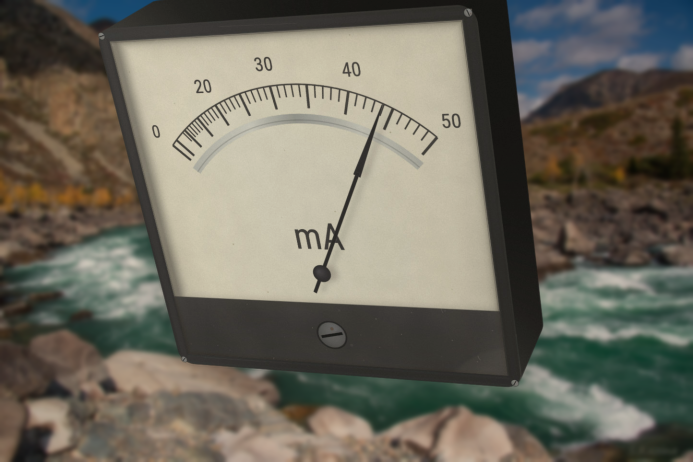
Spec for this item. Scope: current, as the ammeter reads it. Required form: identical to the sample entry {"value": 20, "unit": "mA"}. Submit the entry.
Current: {"value": 44, "unit": "mA"}
